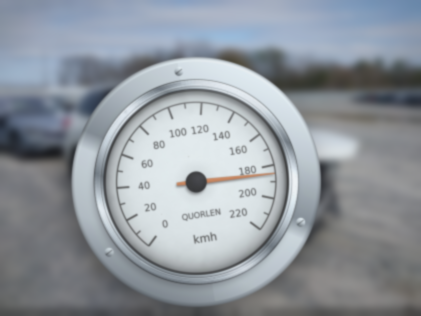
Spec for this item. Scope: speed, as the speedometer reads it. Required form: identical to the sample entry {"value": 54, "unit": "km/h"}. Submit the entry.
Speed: {"value": 185, "unit": "km/h"}
